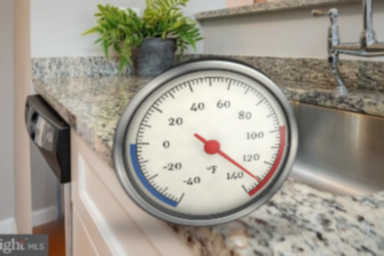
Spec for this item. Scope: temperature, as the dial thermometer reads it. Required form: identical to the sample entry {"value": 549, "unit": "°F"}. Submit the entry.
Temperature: {"value": 130, "unit": "°F"}
